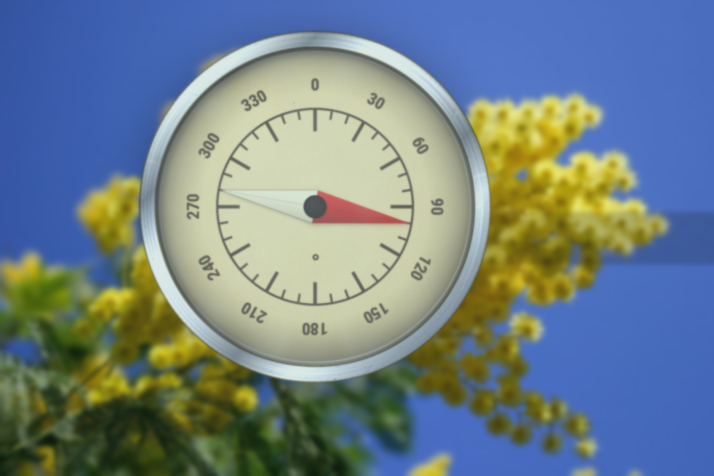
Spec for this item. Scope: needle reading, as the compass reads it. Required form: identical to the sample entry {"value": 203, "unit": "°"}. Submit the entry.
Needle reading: {"value": 100, "unit": "°"}
